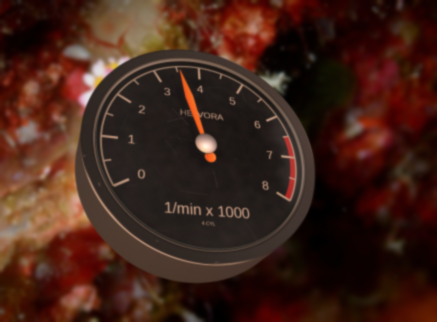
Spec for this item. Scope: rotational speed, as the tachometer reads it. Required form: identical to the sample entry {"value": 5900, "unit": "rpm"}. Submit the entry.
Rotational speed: {"value": 3500, "unit": "rpm"}
